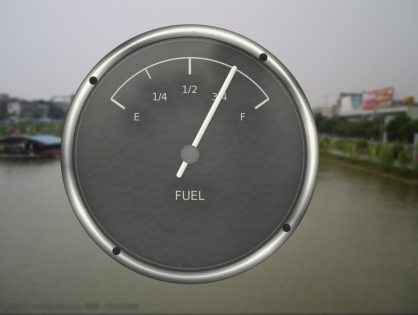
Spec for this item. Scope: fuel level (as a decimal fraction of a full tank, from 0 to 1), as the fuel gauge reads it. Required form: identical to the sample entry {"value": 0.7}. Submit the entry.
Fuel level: {"value": 0.75}
